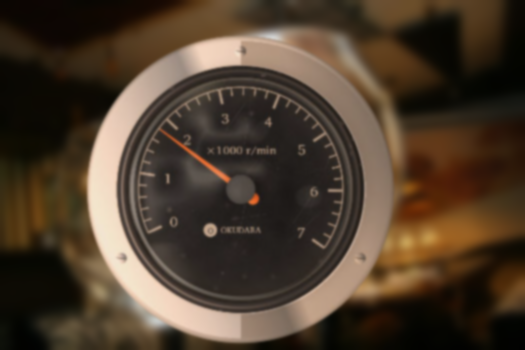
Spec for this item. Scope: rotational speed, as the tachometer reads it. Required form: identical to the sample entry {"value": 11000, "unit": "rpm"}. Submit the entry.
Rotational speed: {"value": 1800, "unit": "rpm"}
